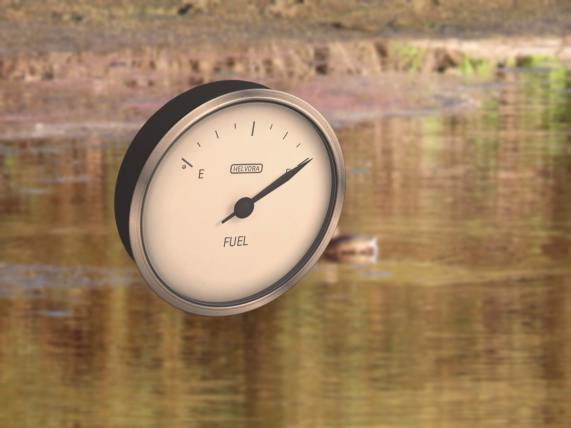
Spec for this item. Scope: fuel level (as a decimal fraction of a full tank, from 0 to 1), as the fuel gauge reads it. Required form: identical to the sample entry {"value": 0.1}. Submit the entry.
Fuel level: {"value": 1}
